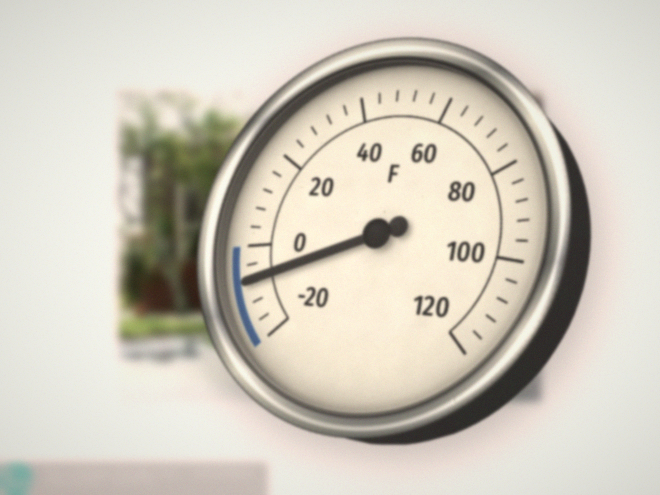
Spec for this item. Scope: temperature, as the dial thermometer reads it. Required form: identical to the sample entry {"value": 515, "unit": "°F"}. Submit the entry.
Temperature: {"value": -8, "unit": "°F"}
